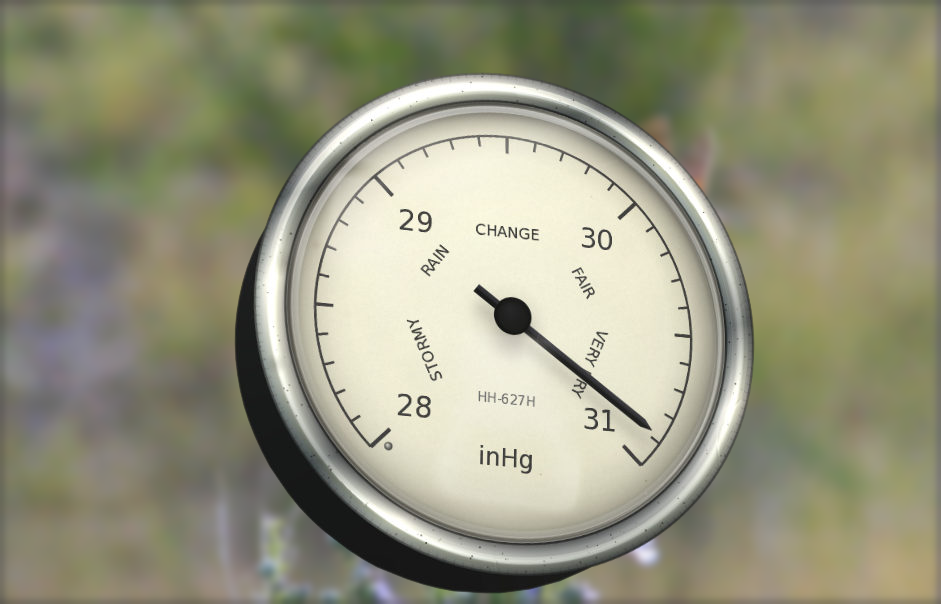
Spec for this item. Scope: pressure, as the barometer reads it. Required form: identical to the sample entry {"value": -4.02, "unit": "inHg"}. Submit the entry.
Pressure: {"value": 30.9, "unit": "inHg"}
